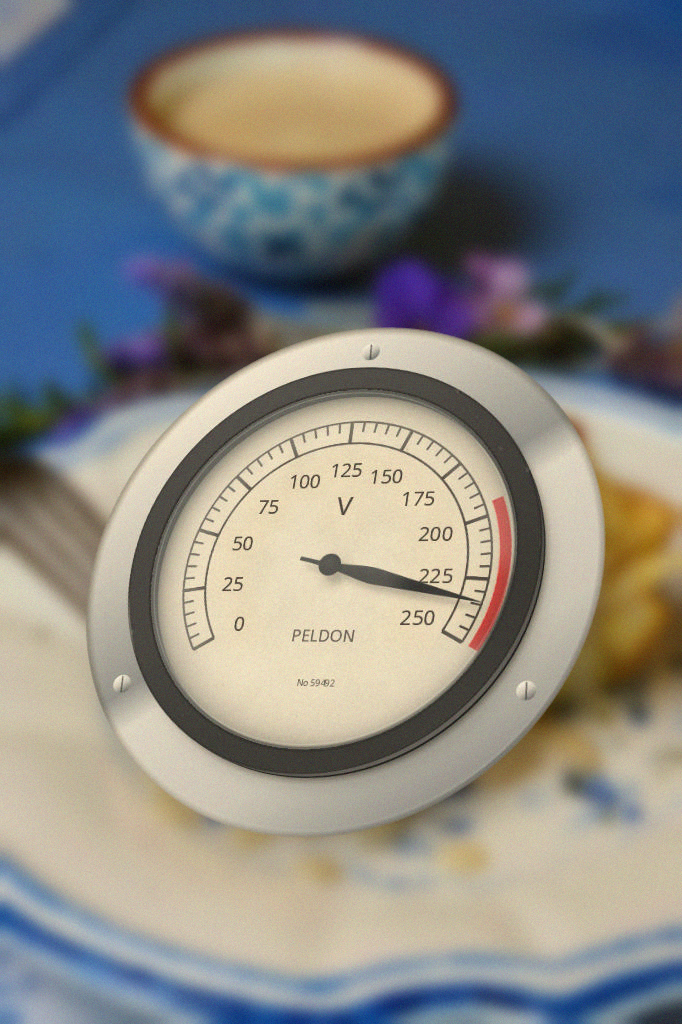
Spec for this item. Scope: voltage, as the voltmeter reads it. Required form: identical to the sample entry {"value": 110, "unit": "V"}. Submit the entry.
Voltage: {"value": 235, "unit": "V"}
